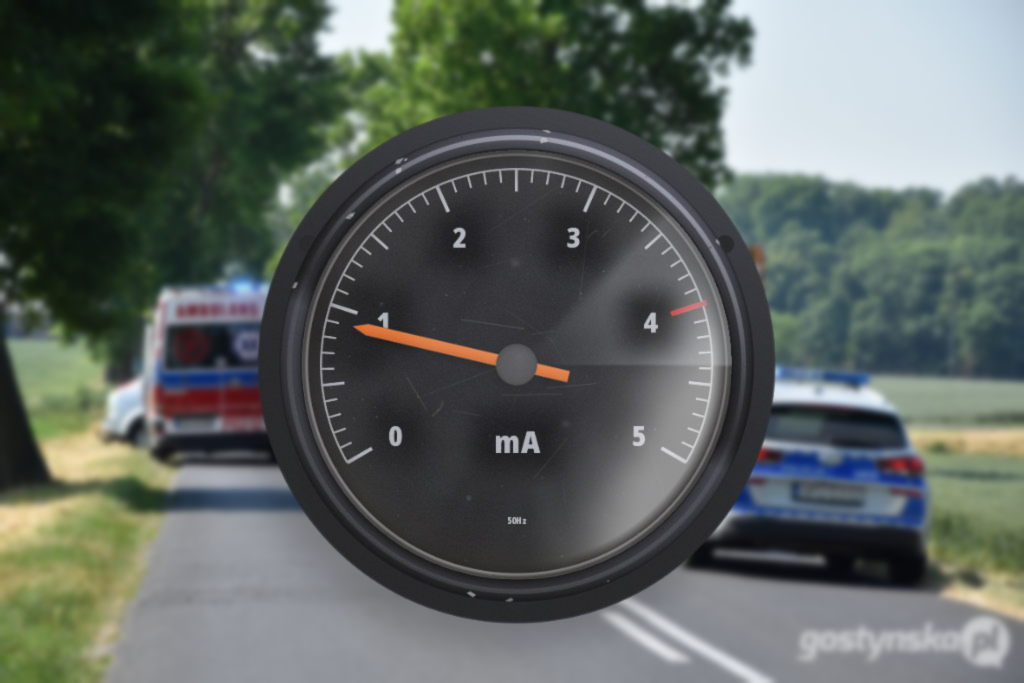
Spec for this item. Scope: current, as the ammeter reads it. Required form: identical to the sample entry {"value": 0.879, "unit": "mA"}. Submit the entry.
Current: {"value": 0.9, "unit": "mA"}
